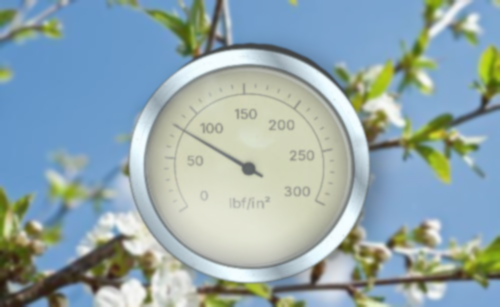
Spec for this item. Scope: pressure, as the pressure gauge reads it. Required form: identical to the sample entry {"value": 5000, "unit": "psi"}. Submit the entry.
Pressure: {"value": 80, "unit": "psi"}
